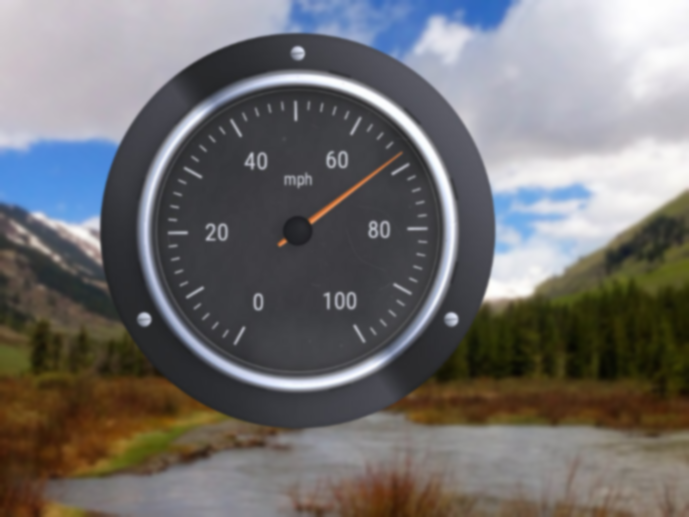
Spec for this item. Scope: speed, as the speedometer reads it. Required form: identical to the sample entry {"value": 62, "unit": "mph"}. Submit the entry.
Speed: {"value": 68, "unit": "mph"}
